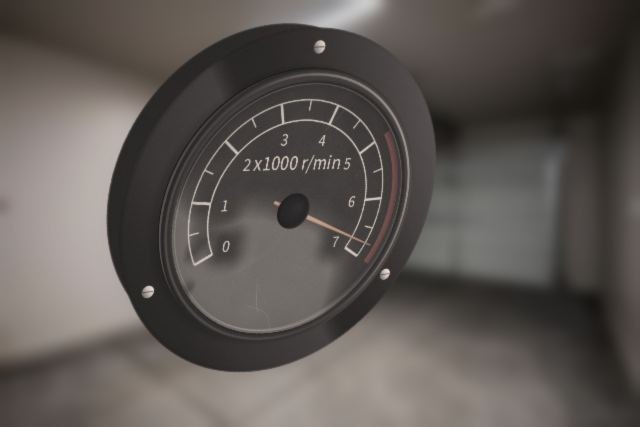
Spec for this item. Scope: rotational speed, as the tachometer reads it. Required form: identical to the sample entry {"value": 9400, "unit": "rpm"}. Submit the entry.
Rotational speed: {"value": 6750, "unit": "rpm"}
